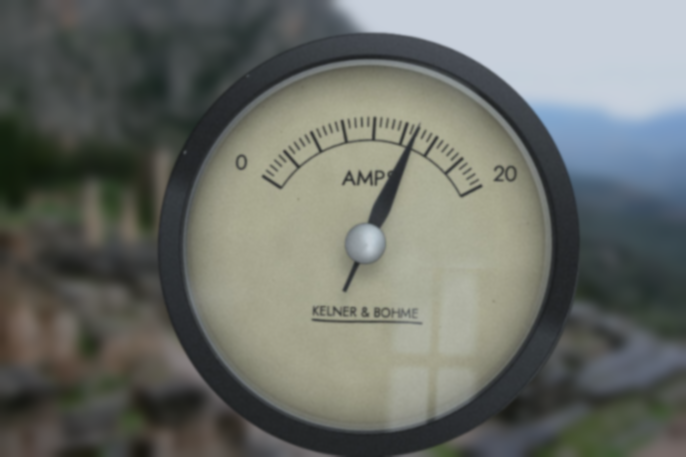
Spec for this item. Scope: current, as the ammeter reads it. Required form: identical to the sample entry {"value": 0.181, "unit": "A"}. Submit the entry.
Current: {"value": 13.5, "unit": "A"}
